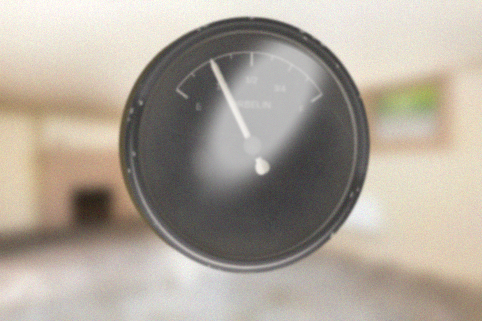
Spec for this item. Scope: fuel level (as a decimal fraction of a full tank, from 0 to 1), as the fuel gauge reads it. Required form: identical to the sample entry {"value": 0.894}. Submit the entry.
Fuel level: {"value": 0.25}
